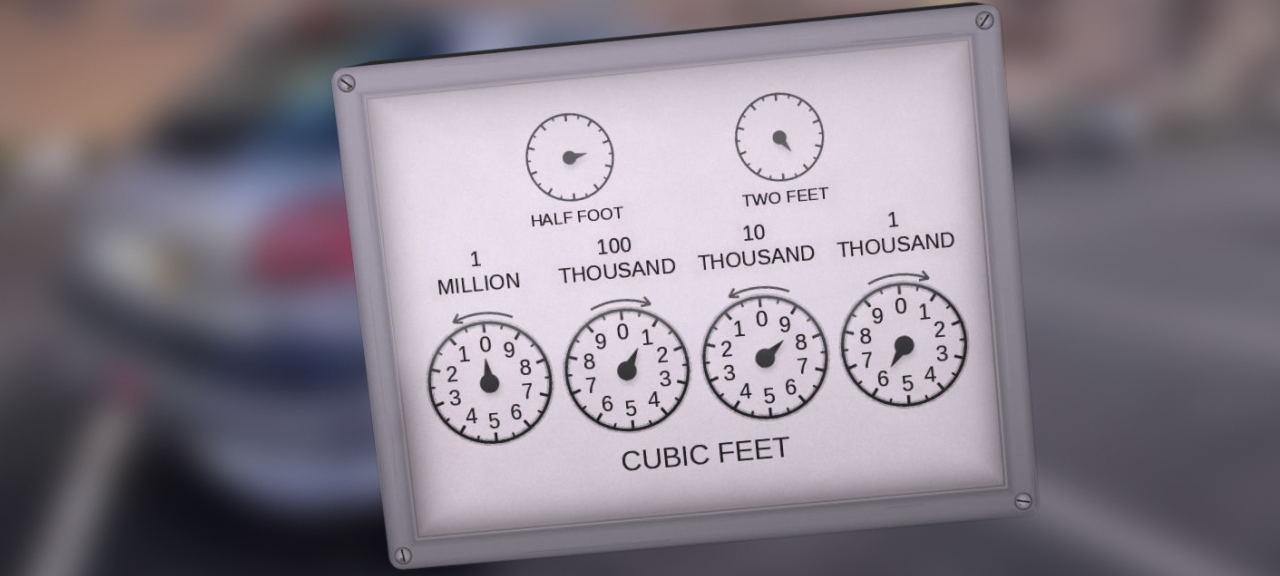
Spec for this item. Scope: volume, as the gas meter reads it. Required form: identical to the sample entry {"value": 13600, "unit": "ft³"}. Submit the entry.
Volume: {"value": 8600, "unit": "ft³"}
